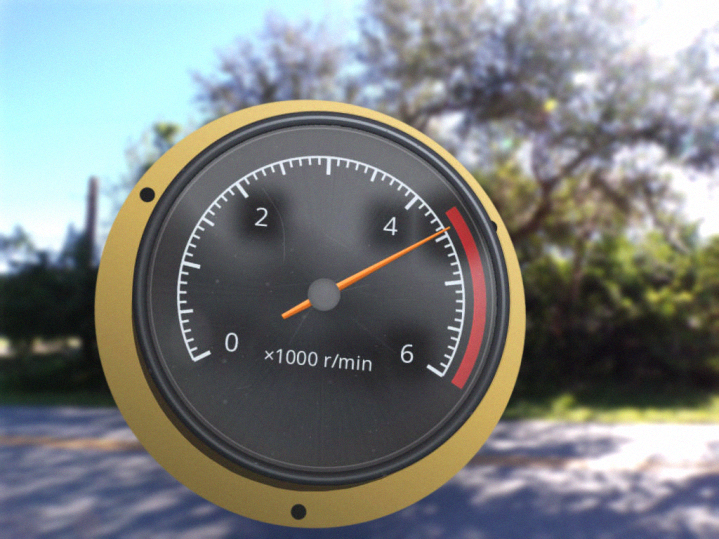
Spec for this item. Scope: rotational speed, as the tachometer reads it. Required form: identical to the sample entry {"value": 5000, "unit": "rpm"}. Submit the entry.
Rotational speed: {"value": 4450, "unit": "rpm"}
